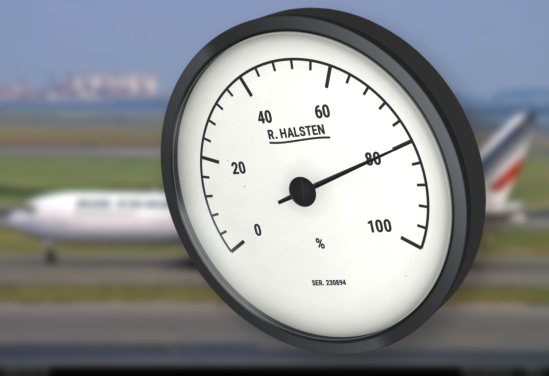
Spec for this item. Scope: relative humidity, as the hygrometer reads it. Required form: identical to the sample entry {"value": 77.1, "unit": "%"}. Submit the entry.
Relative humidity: {"value": 80, "unit": "%"}
